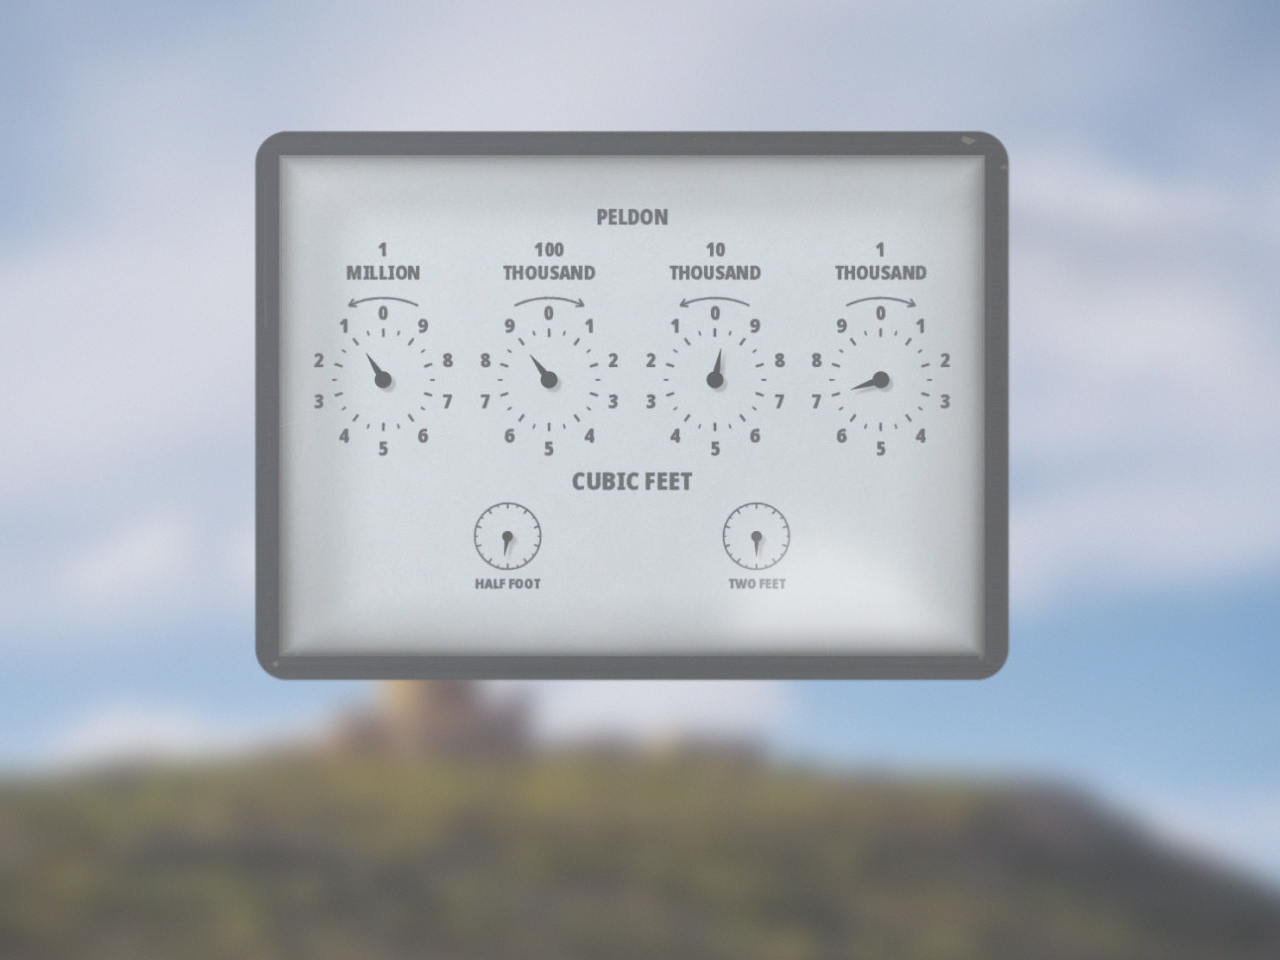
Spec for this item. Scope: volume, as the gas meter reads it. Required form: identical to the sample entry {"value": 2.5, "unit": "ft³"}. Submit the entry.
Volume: {"value": 89700, "unit": "ft³"}
